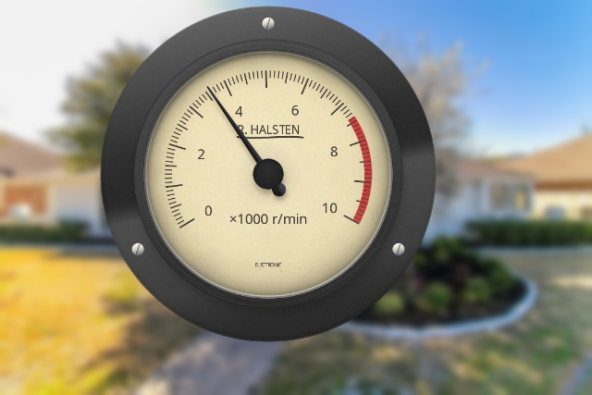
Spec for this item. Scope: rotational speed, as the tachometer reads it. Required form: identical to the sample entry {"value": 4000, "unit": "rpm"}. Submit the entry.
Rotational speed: {"value": 3600, "unit": "rpm"}
